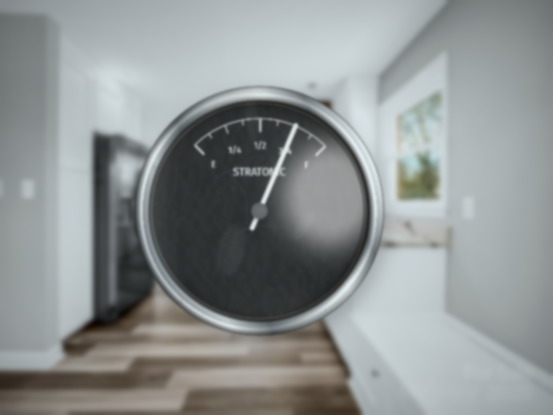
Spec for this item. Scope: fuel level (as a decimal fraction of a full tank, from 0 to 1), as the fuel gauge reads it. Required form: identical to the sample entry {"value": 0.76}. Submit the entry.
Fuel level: {"value": 0.75}
